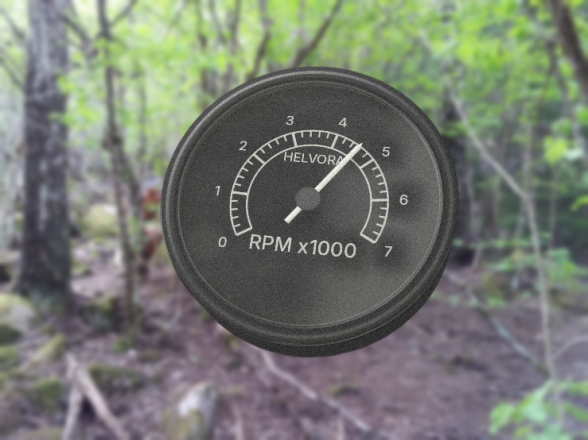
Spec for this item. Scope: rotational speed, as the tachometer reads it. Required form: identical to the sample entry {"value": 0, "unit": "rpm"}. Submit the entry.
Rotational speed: {"value": 4600, "unit": "rpm"}
